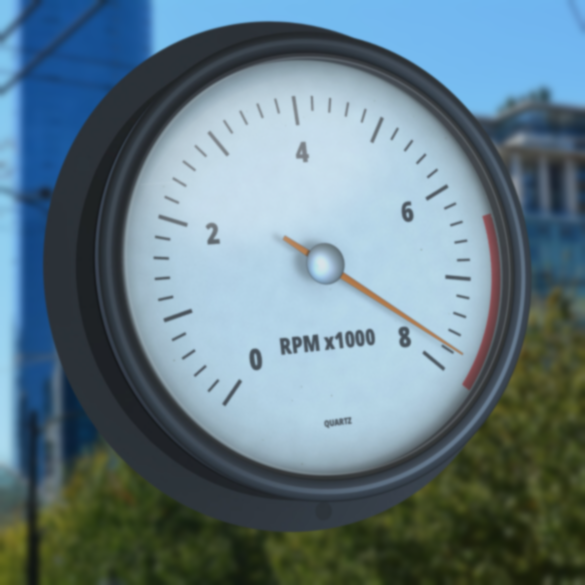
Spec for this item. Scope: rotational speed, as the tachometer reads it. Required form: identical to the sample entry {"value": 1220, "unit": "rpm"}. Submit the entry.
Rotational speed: {"value": 7800, "unit": "rpm"}
